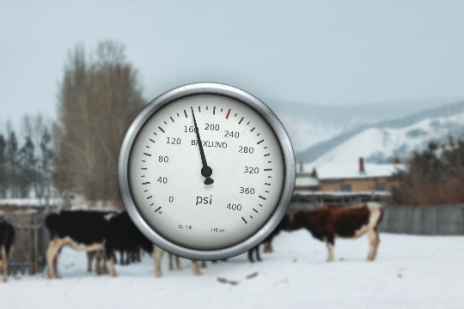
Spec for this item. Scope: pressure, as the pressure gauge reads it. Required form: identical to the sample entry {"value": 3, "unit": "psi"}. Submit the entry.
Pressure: {"value": 170, "unit": "psi"}
